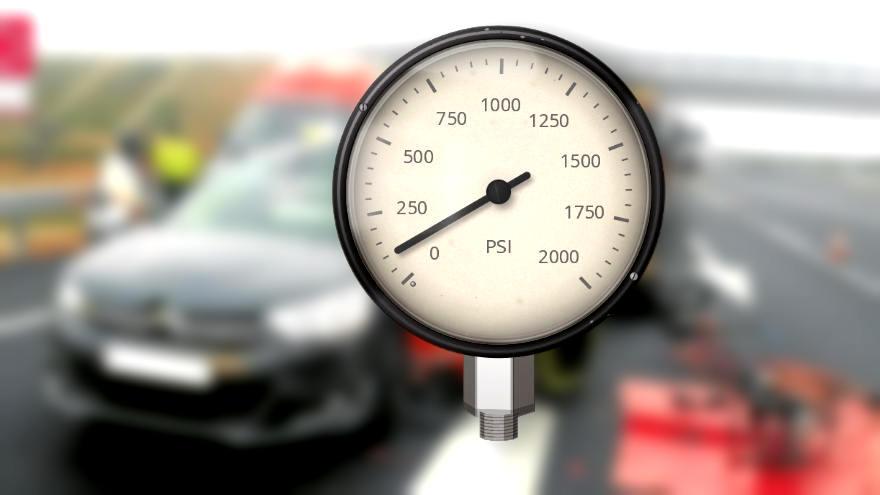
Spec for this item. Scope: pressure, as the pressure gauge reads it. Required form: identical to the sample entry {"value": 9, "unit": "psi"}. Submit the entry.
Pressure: {"value": 100, "unit": "psi"}
